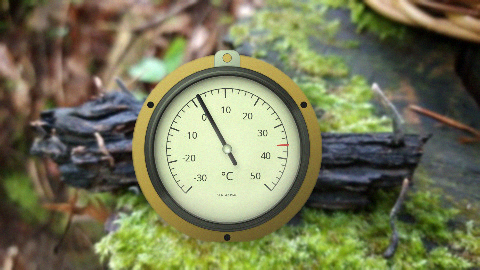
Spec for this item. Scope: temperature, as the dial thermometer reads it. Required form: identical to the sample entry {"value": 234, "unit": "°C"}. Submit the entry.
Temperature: {"value": 2, "unit": "°C"}
